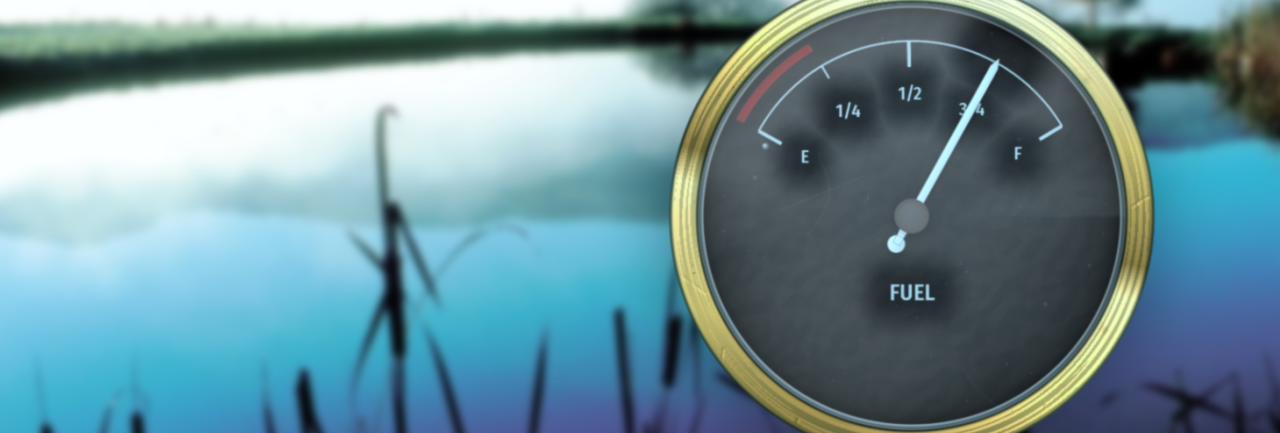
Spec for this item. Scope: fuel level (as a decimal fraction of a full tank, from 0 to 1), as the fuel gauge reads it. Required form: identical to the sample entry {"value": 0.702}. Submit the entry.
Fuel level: {"value": 0.75}
